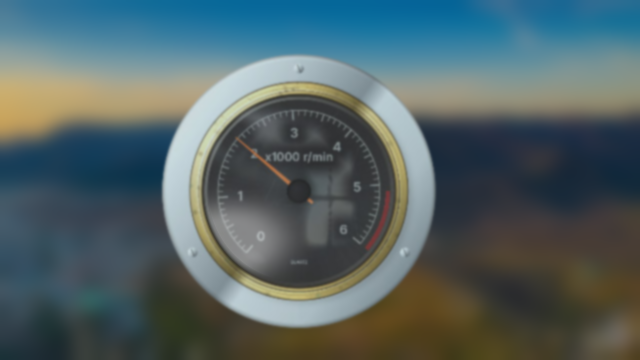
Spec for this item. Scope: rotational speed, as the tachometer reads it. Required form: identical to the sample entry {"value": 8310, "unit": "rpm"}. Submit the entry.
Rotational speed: {"value": 2000, "unit": "rpm"}
